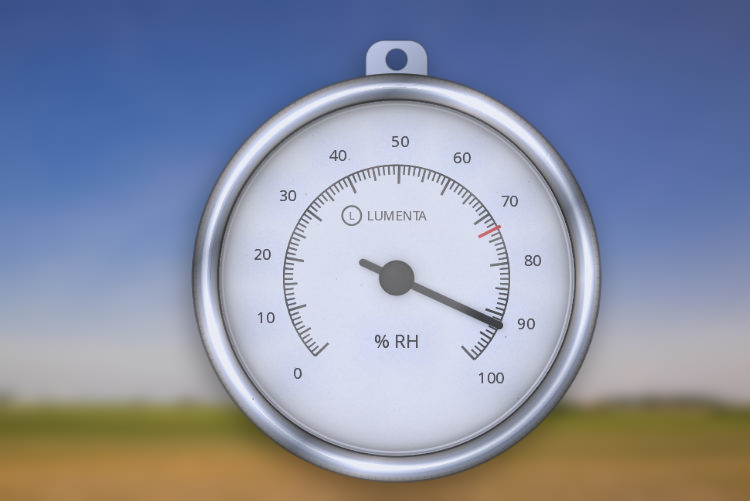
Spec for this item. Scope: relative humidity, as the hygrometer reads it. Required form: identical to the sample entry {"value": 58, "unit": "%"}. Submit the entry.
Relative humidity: {"value": 92, "unit": "%"}
